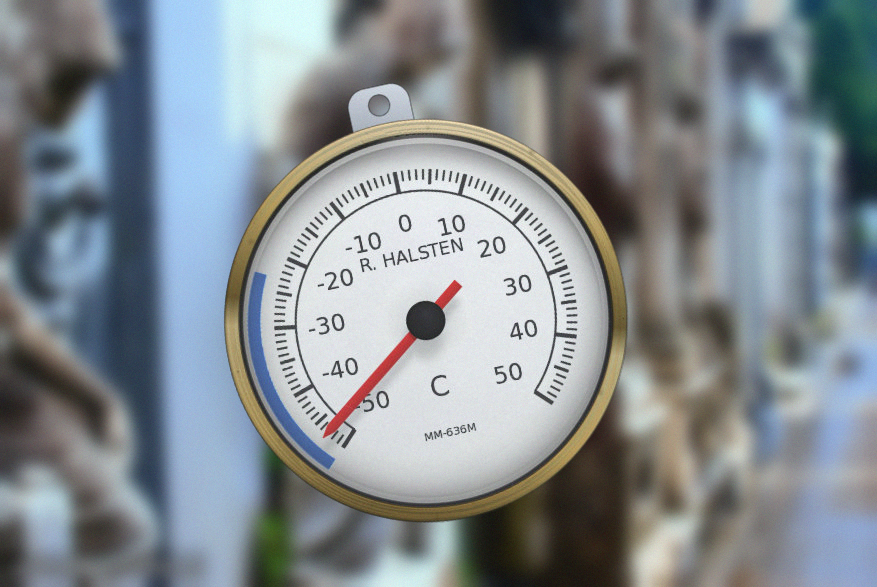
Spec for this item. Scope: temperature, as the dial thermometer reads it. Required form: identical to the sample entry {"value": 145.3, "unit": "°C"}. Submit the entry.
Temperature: {"value": -47, "unit": "°C"}
